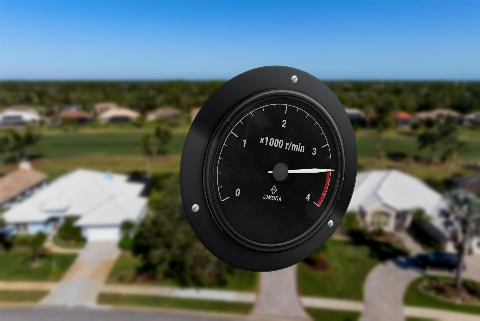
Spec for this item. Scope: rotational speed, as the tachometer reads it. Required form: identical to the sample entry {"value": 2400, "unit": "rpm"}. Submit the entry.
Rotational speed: {"value": 3400, "unit": "rpm"}
